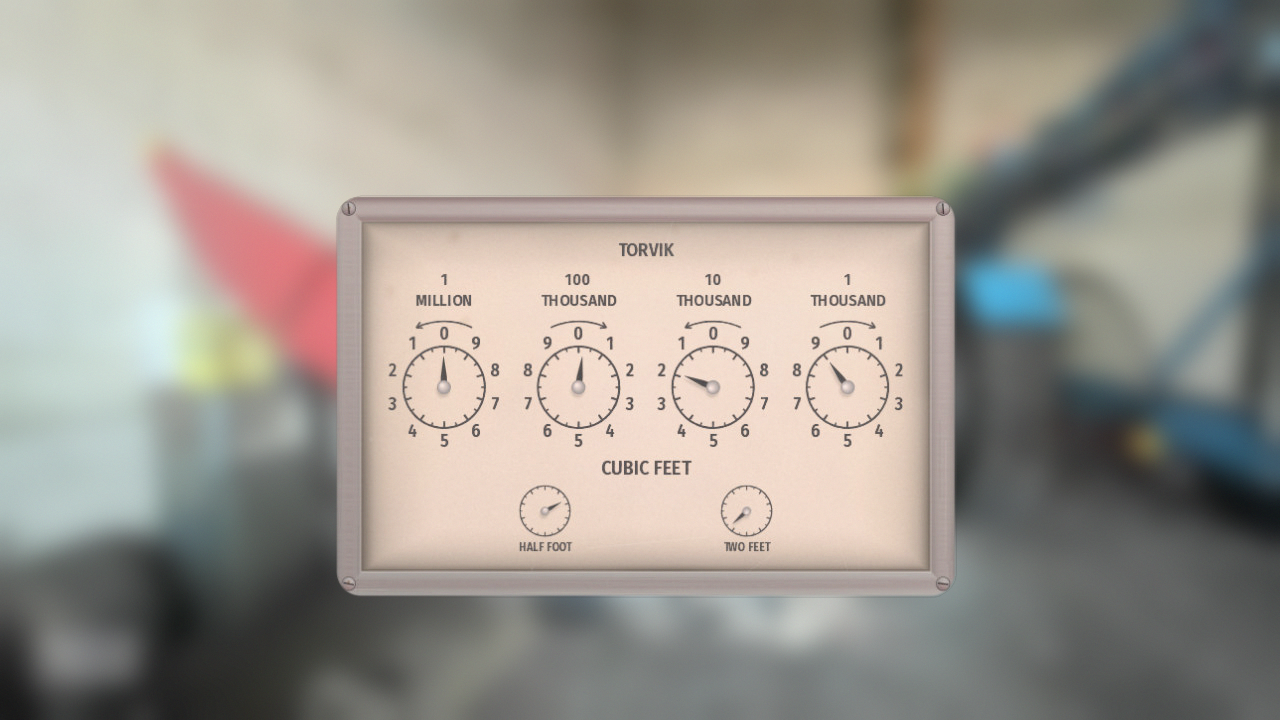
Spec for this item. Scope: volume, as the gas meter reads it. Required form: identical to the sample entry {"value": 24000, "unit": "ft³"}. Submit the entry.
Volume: {"value": 1900, "unit": "ft³"}
